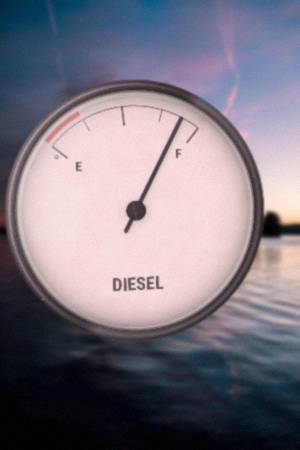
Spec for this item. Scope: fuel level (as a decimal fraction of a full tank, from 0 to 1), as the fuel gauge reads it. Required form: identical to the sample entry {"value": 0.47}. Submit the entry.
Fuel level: {"value": 0.875}
